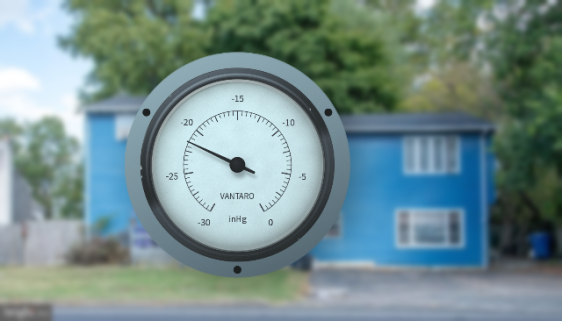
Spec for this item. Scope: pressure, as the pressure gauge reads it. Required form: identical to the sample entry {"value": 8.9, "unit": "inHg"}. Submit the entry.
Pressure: {"value": -21.5, "unit": "inHg"}
